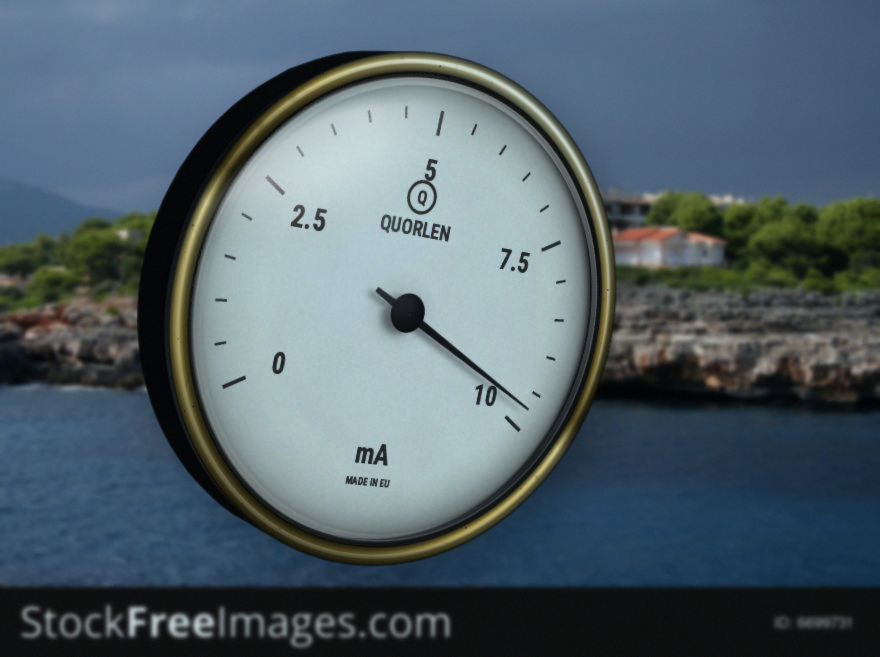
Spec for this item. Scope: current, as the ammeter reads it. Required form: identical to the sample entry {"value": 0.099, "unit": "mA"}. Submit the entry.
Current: {"value": 9.75, "unit": "mA"}
